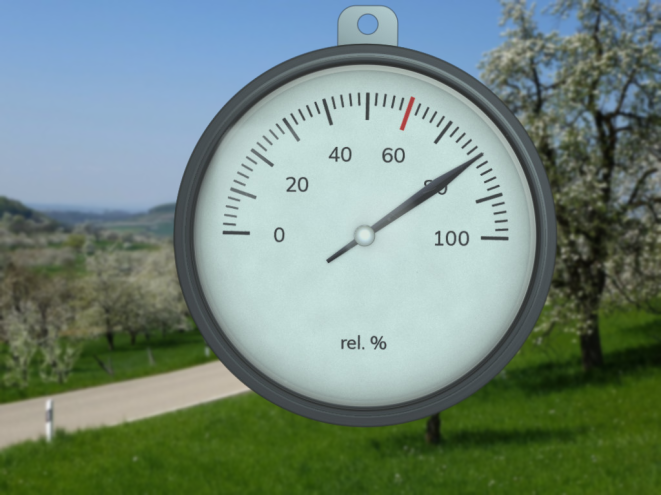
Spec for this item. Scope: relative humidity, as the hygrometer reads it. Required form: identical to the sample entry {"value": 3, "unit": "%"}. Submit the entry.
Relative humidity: {"value": 80, "unit": "%"}
